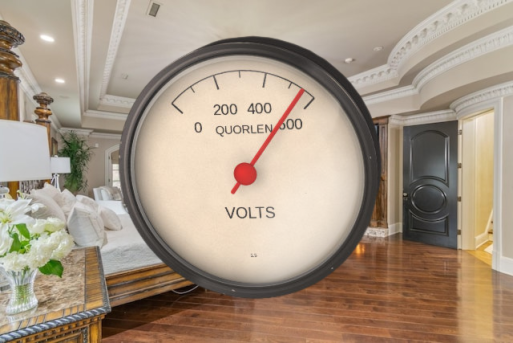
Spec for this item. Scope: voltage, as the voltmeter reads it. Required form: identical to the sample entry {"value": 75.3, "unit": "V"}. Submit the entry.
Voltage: {"value": 550, "unit": "V"}
